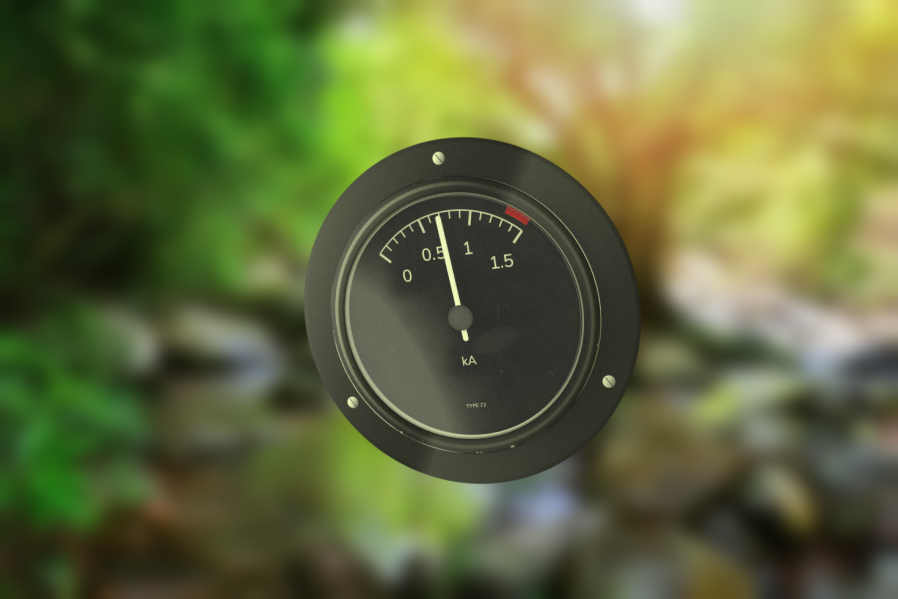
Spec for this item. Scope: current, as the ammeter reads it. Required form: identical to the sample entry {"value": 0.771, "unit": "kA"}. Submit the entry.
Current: {"value": 0.7, "unit": "kA"}
